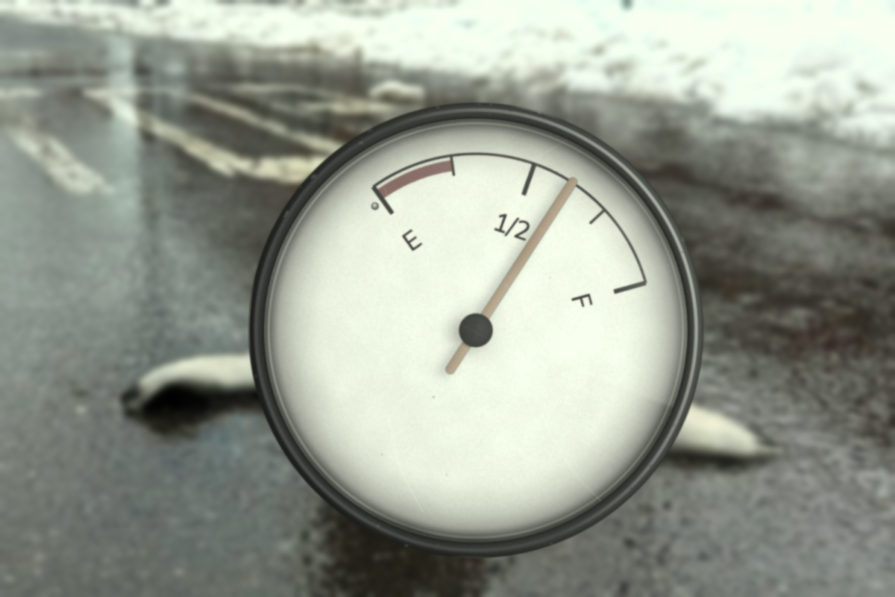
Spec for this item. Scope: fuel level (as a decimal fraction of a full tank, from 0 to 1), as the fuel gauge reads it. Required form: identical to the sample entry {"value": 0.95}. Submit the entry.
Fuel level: {"value": 0.625}
